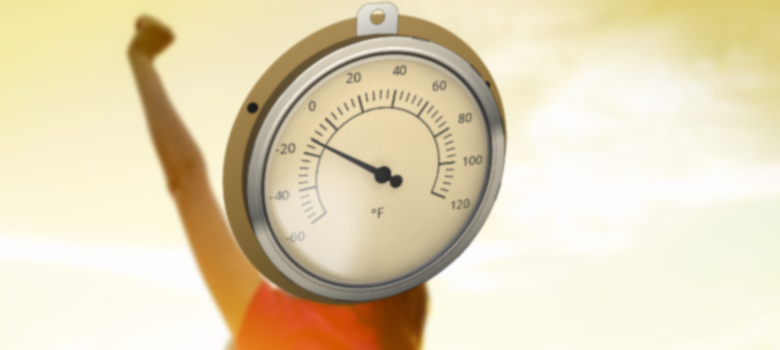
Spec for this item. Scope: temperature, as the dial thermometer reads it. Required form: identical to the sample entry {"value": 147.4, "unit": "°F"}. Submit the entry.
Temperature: {"value": -12, "unit": "°F"}
